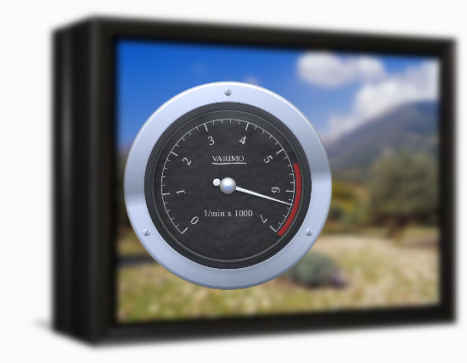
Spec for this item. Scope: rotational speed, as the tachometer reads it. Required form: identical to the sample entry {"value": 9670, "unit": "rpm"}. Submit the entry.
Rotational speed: {"value": 6300, "unit": "rpm"}
